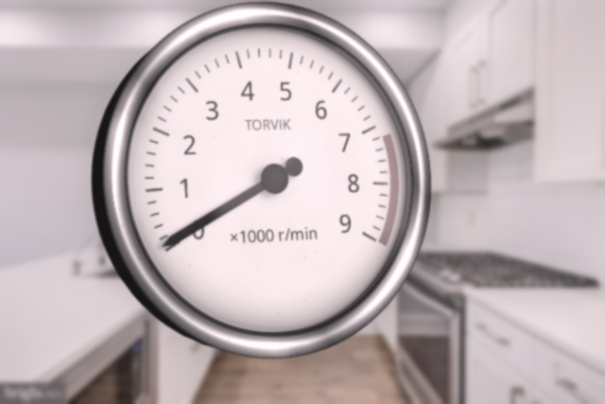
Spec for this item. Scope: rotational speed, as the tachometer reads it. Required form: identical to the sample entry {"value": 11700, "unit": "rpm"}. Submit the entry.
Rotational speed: {"value": 100, "unit": "rpm"}
